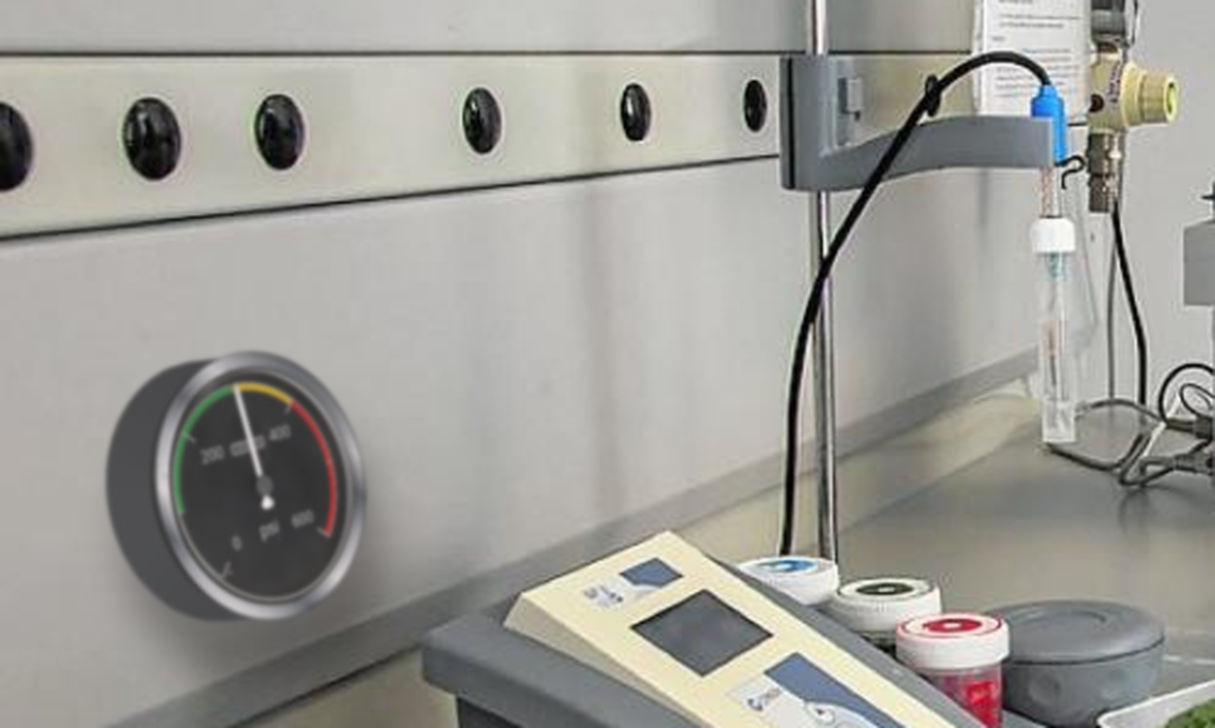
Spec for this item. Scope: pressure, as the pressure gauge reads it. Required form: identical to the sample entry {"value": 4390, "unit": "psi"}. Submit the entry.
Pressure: {"value": 300, "unit": "psi"}
